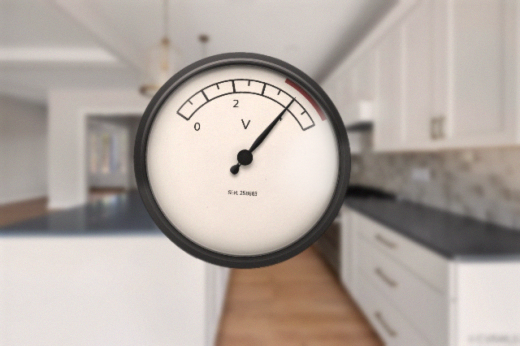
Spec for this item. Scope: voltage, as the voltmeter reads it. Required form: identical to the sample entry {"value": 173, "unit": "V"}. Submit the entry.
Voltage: {"value": 4, "unit": "V"}
